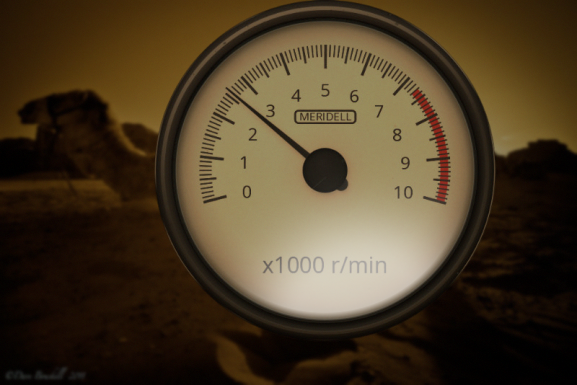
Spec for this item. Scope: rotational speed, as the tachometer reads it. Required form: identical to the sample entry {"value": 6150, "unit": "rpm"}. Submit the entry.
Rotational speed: {"value": 2600, "unit": "rpm"}
